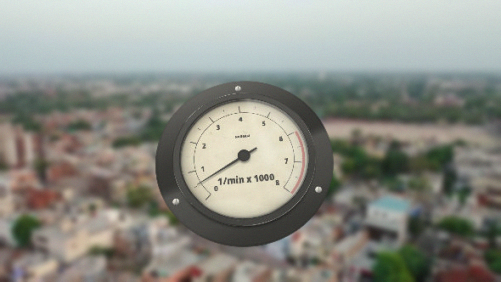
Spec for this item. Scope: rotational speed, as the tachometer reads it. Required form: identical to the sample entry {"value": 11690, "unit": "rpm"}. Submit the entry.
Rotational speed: {"value": 500, "unit": "rpm"}
